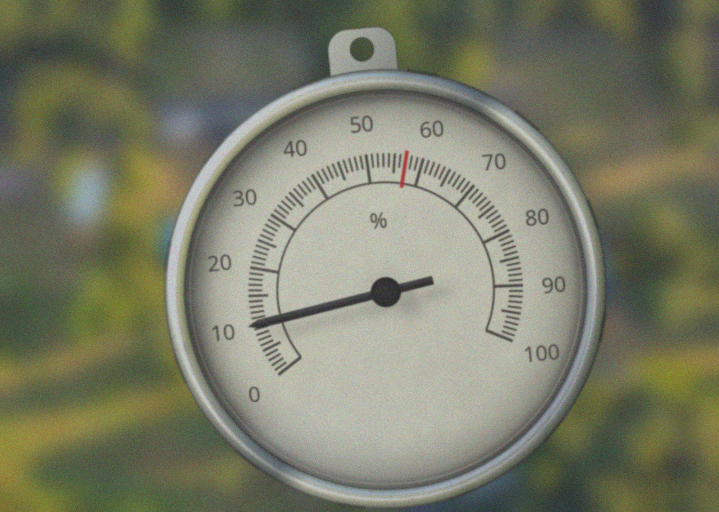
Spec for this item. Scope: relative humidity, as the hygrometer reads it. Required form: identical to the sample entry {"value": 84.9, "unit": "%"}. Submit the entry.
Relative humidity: {"value": 10, "unit": "%"}
